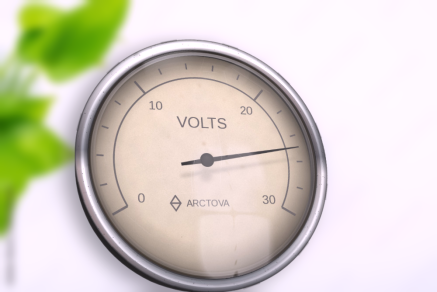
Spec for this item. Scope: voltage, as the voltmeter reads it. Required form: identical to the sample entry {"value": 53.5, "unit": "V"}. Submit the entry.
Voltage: {"value": 25, "unit": "V"}
